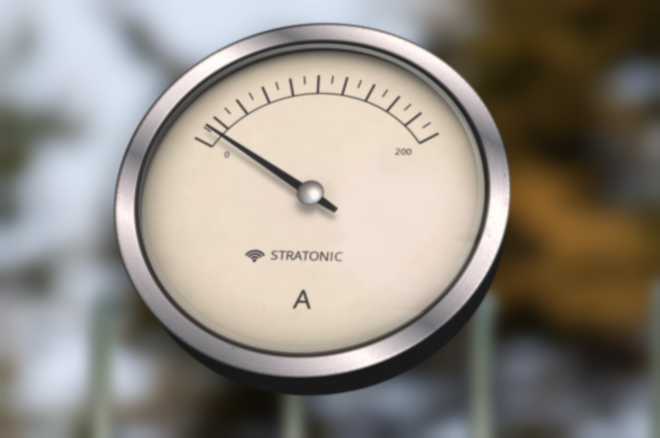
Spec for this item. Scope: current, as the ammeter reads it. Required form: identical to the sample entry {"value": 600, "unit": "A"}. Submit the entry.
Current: {"value": 10, "unit": "A"}
